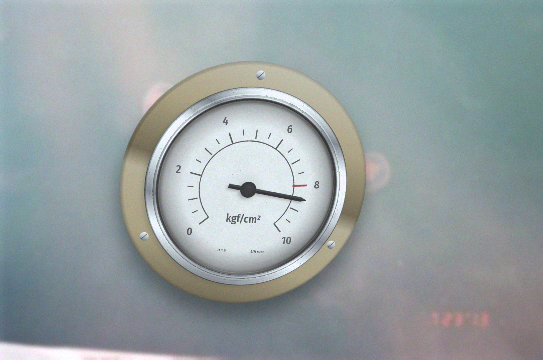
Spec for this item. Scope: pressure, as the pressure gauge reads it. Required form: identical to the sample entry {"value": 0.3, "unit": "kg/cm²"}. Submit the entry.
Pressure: {"value": 8.5, "unit": "kg/cm²"}
